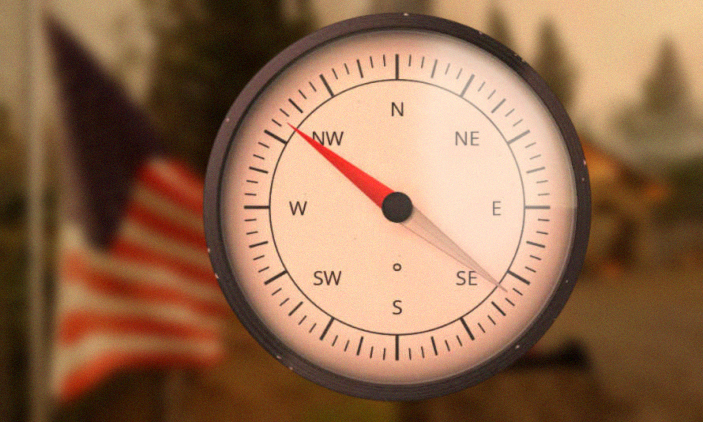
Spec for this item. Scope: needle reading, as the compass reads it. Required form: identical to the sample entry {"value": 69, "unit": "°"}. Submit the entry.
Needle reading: {"value": 307.5, "unit": "°"}
